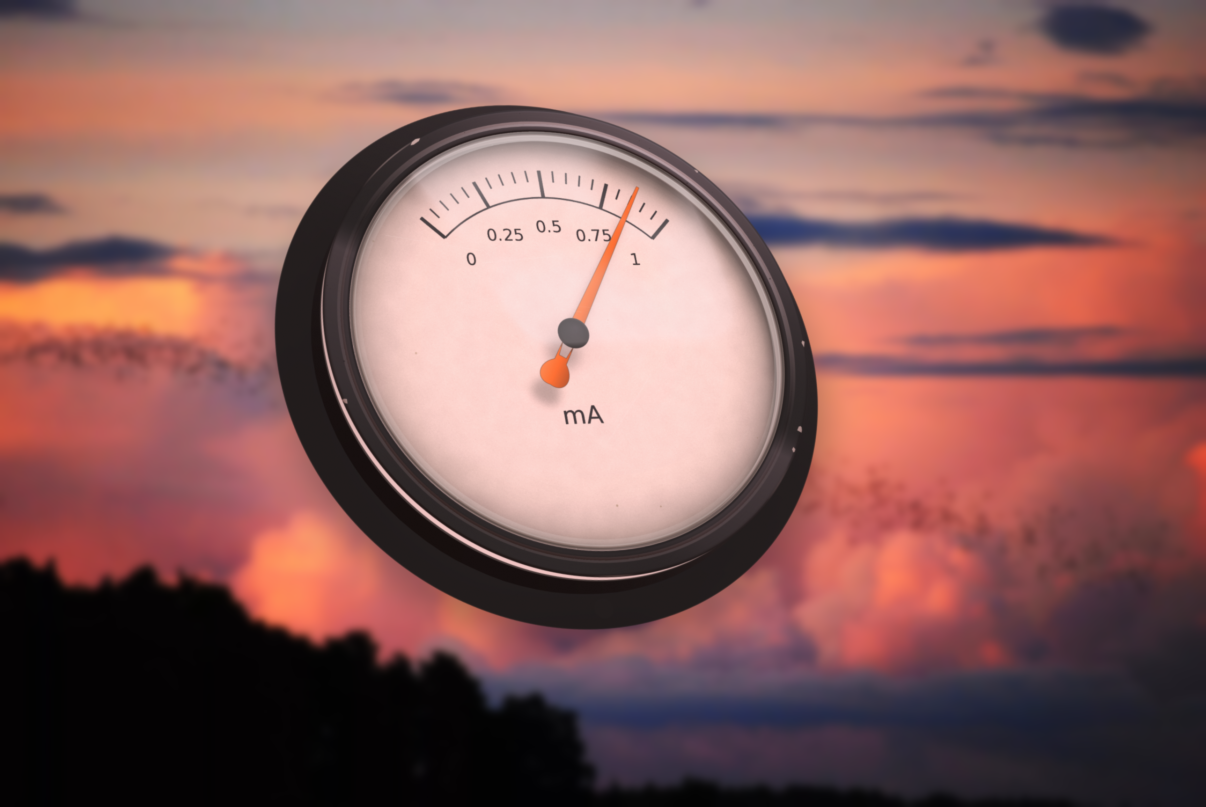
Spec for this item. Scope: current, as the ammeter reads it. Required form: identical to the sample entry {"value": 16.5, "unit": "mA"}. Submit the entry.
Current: {"value": 0.85, "unit": "mA"}
